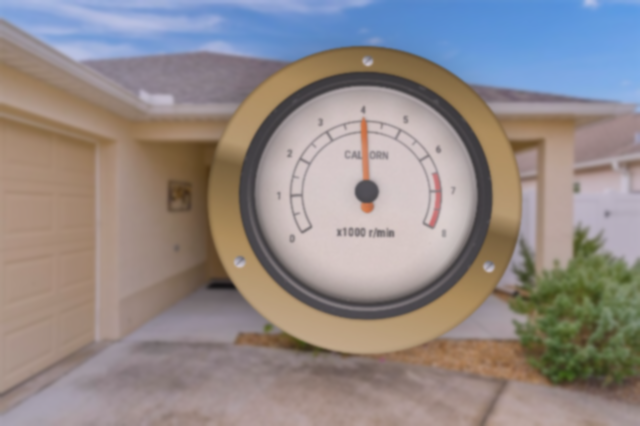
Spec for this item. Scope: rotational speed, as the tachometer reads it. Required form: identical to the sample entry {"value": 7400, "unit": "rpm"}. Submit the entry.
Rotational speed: {"value": 4000, "unit": "rpm"}
